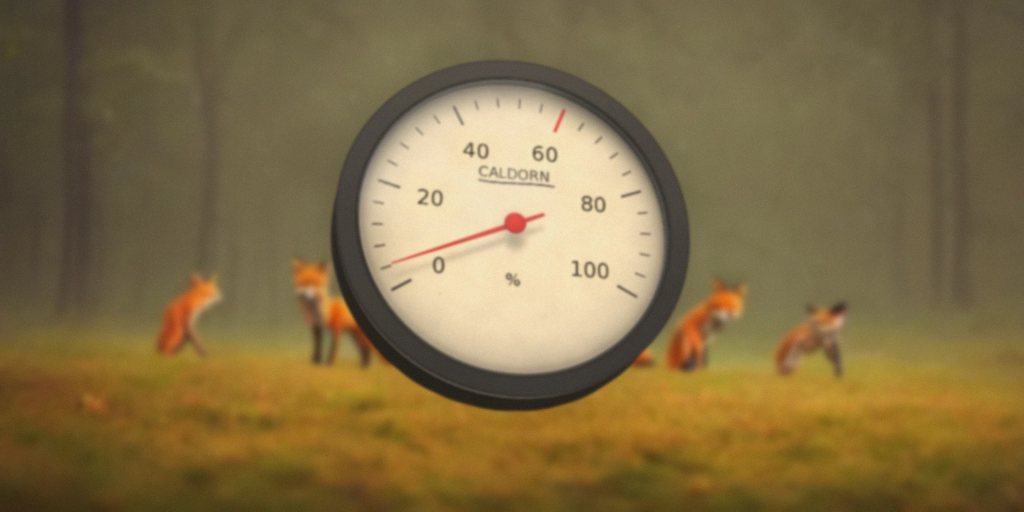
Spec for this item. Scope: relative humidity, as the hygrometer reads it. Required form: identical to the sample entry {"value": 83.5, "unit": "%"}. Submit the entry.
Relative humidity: {"value": 4, "unit": "%"}
